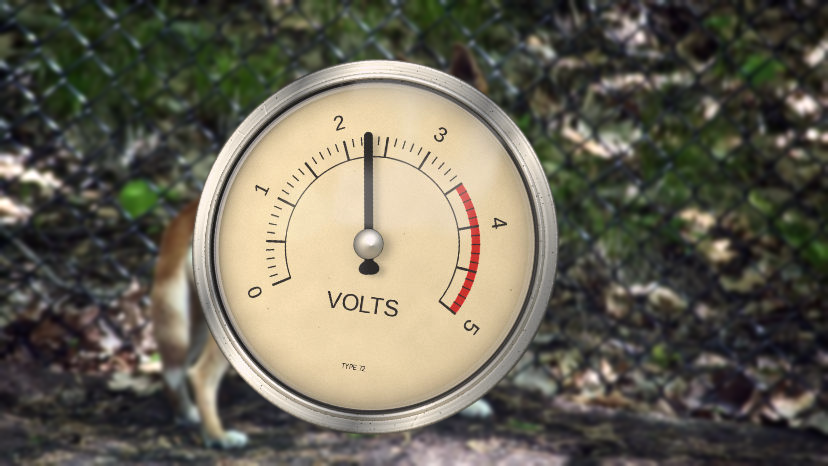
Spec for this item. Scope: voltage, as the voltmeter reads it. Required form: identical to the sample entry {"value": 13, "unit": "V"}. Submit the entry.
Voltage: {"value": 2.3, "unit": "V"}
